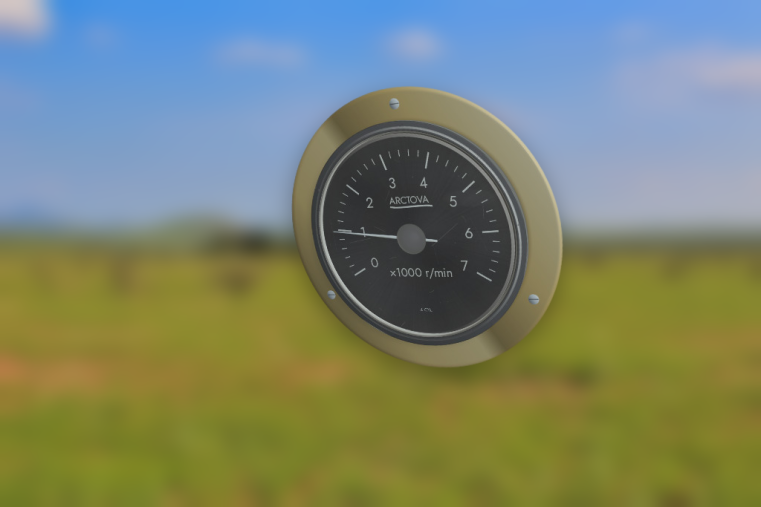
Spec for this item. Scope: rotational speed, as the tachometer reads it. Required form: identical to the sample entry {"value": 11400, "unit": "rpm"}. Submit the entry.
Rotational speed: {"value": 1000, "unit": "rpm"}
